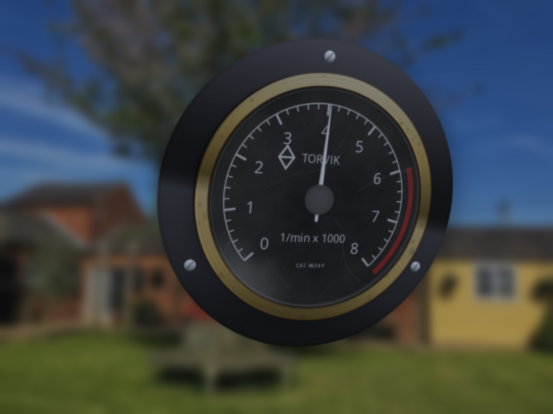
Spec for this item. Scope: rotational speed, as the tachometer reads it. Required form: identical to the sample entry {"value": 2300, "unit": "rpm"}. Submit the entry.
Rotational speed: {"value": 4000, "unit": "rpm"}
